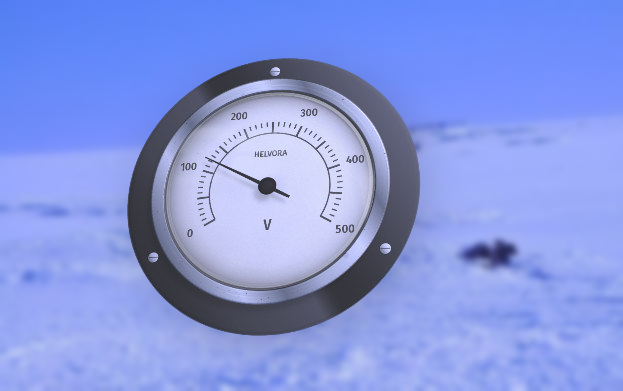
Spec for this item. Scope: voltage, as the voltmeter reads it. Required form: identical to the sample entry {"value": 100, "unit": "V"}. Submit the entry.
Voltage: {"value": 120, "unit": "V"}
